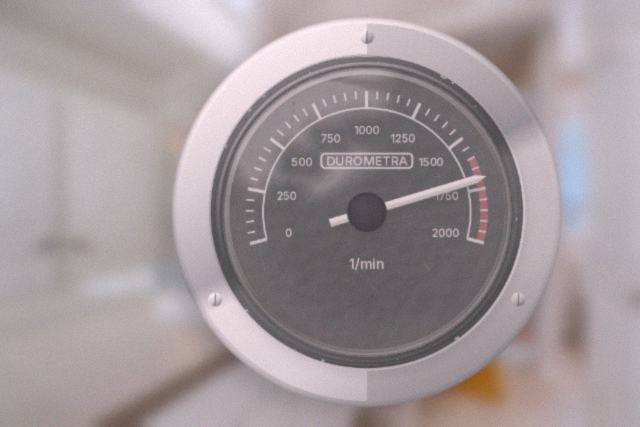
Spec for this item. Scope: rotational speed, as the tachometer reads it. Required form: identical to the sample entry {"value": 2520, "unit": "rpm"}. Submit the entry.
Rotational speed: {"value": 1700, "unit": "rpm"}
